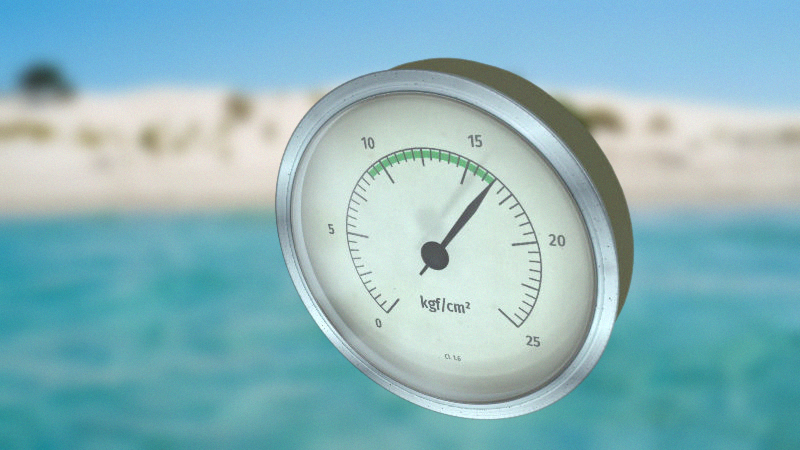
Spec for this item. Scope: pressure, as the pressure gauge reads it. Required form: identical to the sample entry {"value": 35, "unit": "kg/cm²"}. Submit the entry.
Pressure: {"value": 16.5, "unit": "kg/cm²"}
